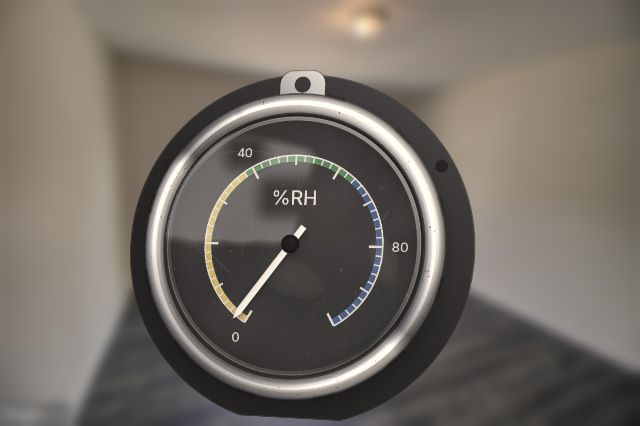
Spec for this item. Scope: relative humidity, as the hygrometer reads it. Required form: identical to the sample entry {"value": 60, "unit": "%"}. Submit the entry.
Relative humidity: {"value": 2, "unit": "%"}
